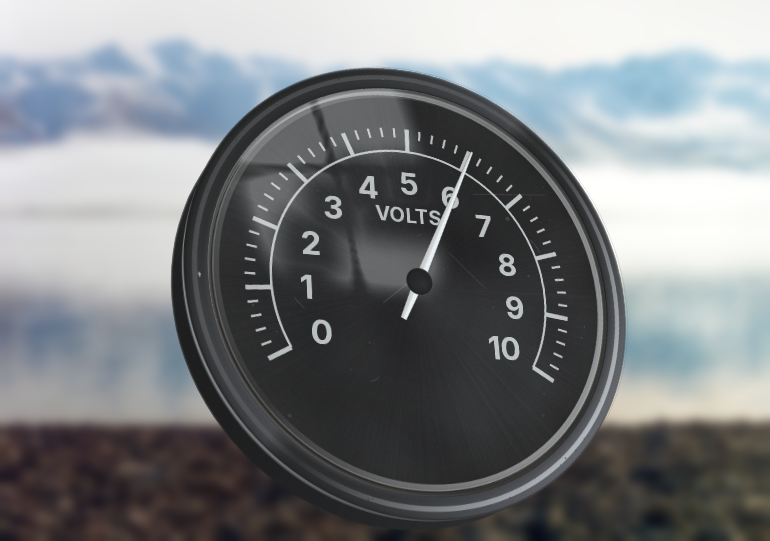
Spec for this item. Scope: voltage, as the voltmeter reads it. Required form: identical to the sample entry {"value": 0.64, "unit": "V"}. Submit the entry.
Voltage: {"value": 6, "unit": "V"}
